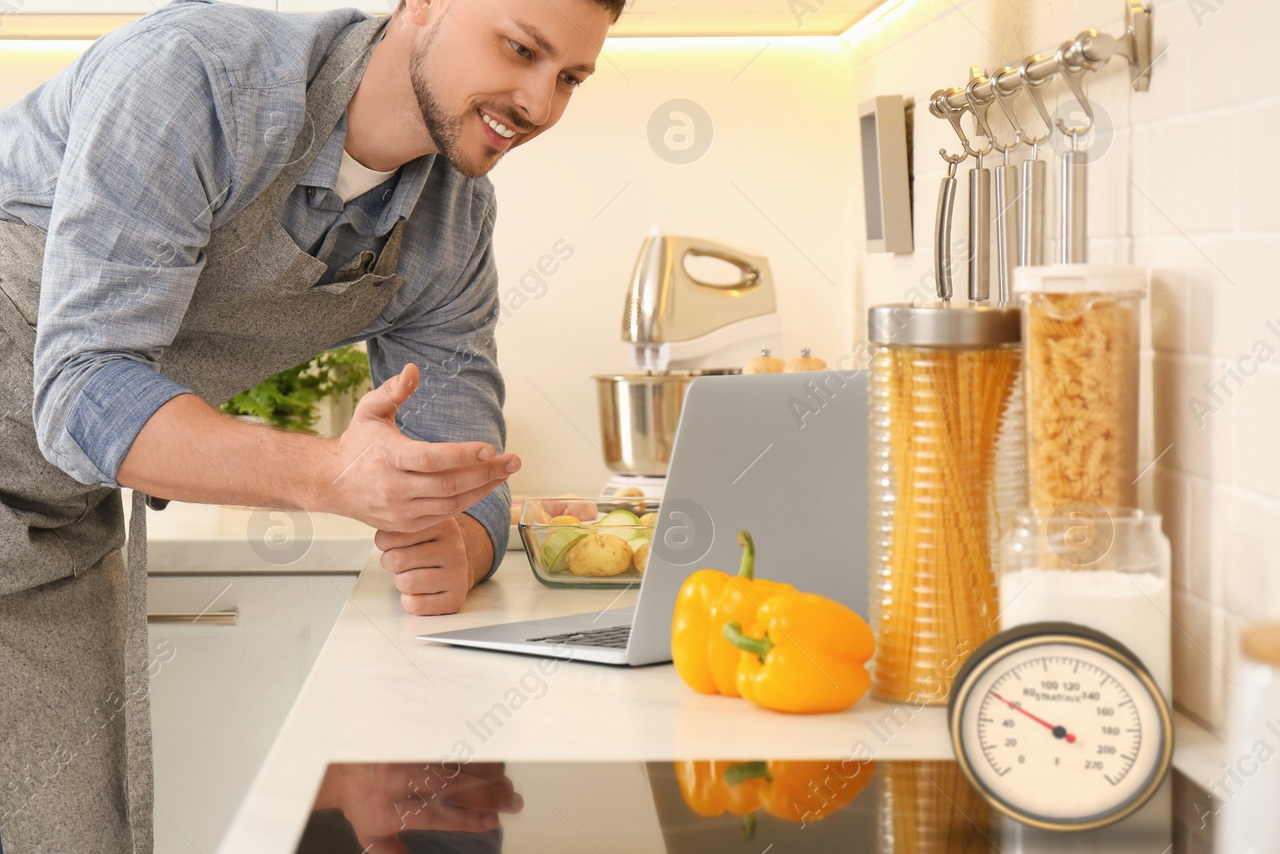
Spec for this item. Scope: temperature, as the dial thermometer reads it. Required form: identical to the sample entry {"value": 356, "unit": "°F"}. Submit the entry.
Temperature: {"value": 60, "unit": "°F"}
